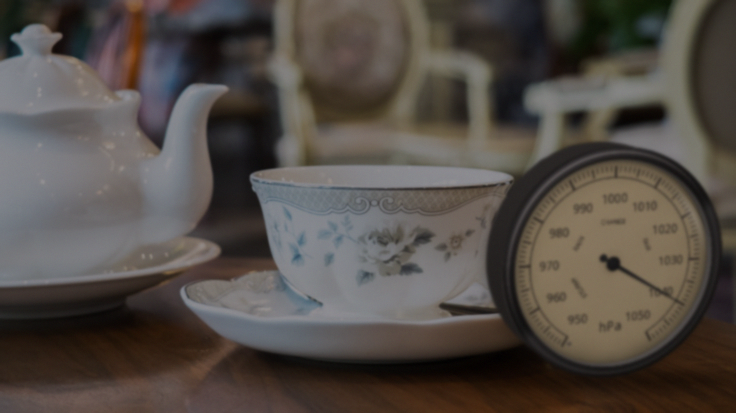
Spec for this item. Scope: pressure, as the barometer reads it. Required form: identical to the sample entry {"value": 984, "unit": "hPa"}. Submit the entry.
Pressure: {"value": 1040, "unit": "hPa"}
